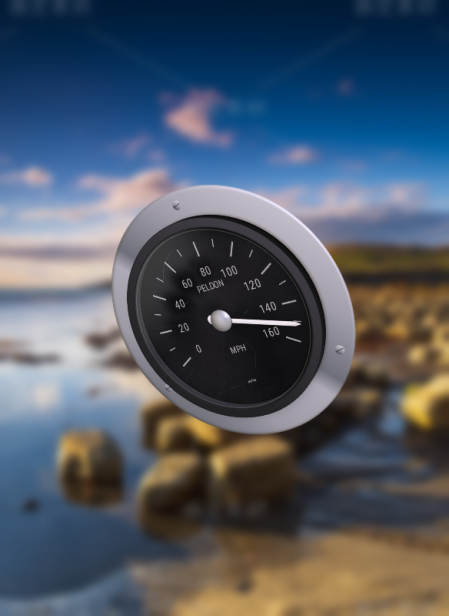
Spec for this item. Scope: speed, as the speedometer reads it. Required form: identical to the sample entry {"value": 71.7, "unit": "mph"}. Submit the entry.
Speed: {"value": 150, "unit": "mph"}
